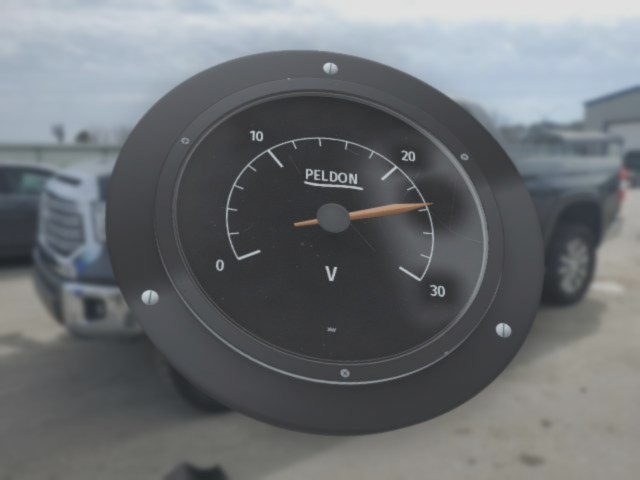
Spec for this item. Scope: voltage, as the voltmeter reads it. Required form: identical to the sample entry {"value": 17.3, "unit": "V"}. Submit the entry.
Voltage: {"value": 24, "unit": "V"}
